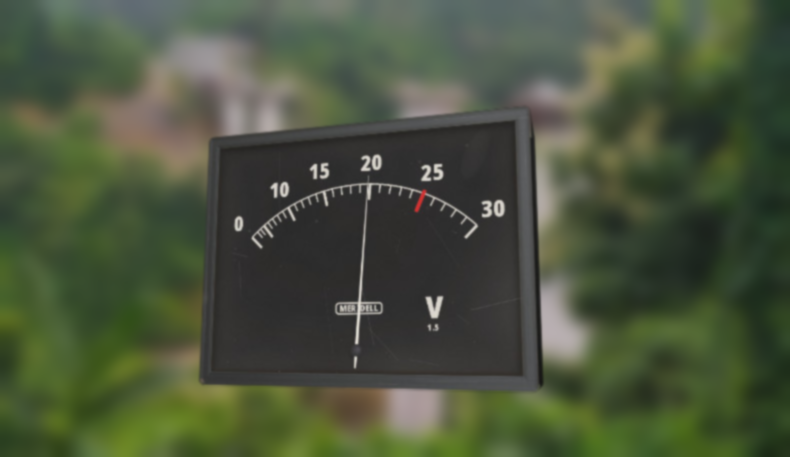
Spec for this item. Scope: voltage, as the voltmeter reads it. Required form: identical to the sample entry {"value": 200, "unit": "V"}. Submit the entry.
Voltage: {"value": 20, "unit": "V"}
